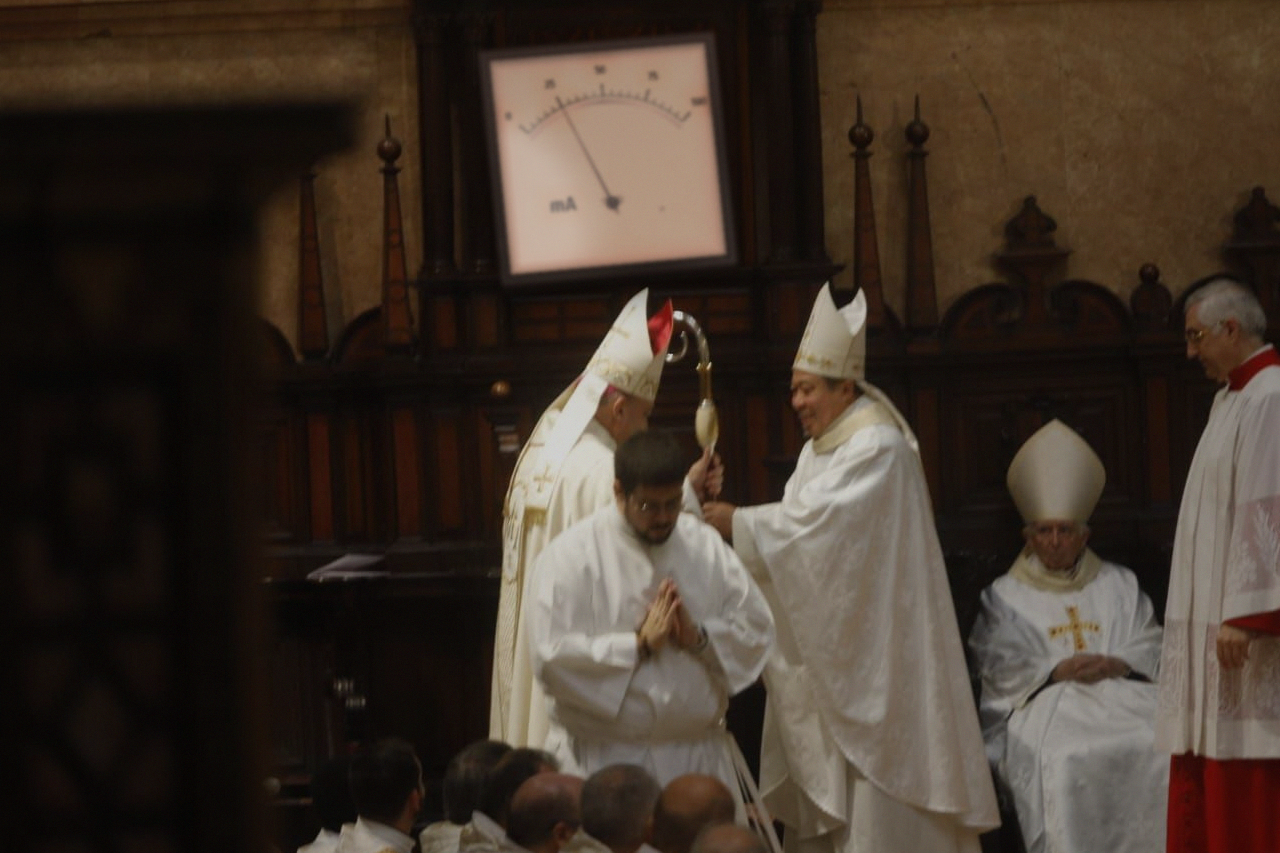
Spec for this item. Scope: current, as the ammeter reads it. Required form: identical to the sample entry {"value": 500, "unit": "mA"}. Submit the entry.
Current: {"value": 25, "unit": "mA"}
